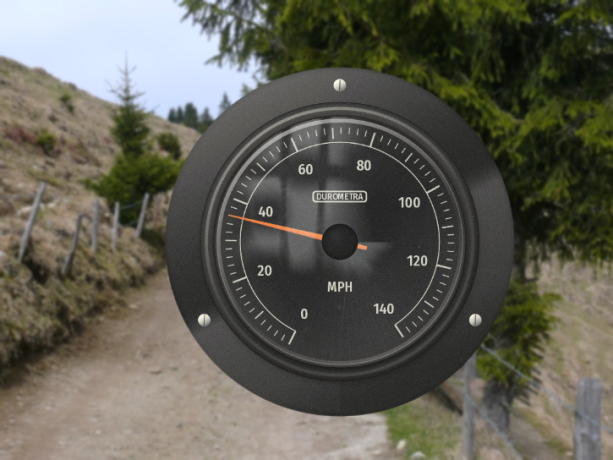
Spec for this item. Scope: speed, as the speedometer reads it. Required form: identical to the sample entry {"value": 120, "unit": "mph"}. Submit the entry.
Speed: {"value": 36, "unit": "mph"}
